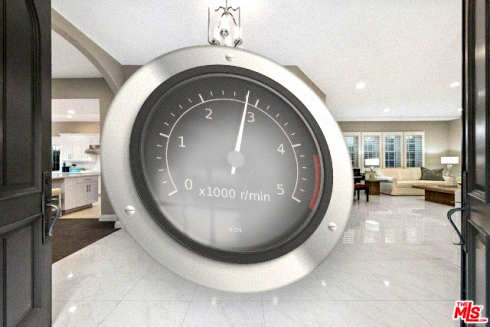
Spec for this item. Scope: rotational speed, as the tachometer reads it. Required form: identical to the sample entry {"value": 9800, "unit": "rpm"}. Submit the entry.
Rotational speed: {"value": 2800, "unit": "rpm"}
